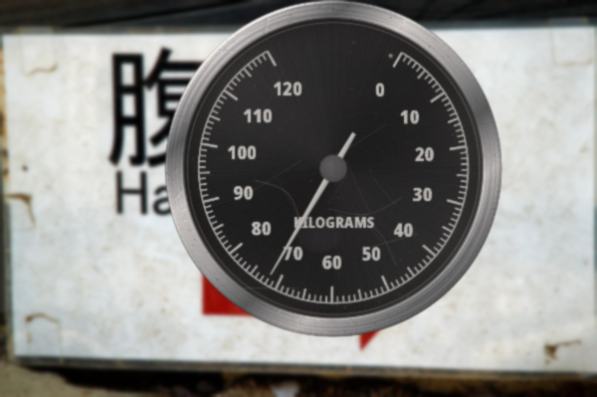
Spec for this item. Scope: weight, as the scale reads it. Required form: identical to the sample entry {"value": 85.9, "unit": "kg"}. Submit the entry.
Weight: {"value": 72, "unit": "kg"}
